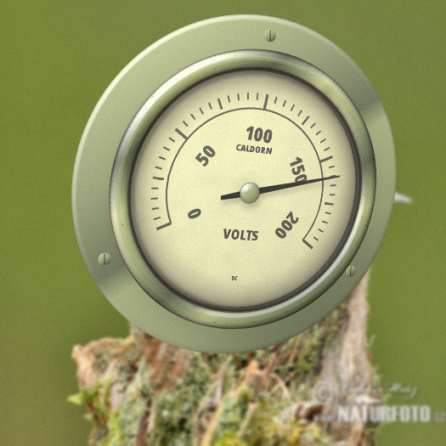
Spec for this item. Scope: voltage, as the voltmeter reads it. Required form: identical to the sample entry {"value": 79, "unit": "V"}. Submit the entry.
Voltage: {"value": 160, "unit": "V"}
